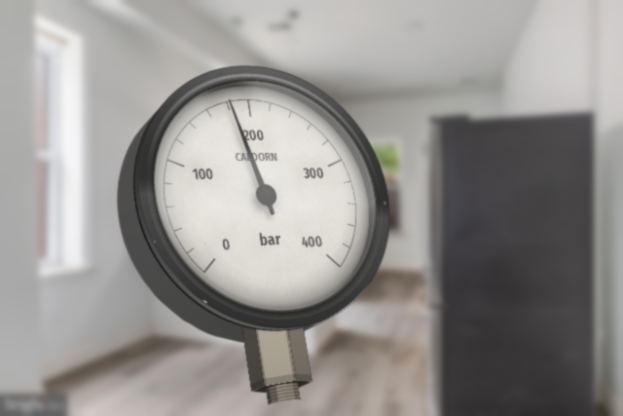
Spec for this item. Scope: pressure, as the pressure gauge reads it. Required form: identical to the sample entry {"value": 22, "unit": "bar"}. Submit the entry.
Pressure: {"value": 180, "unit": "bar"}
